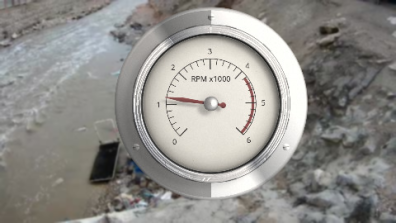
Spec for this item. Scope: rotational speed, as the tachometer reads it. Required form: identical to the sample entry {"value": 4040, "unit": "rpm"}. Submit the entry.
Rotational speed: {"value": 1200, "unit": "rpm"}
